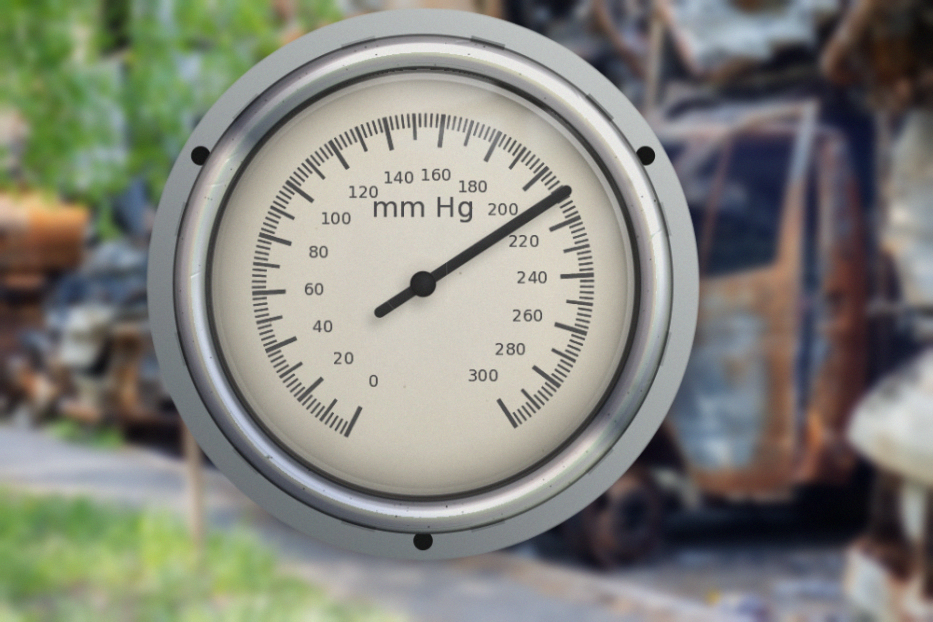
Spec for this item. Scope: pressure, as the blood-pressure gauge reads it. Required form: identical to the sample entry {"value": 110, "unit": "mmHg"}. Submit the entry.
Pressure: {"value": 210, "unit": "mmHg"}
